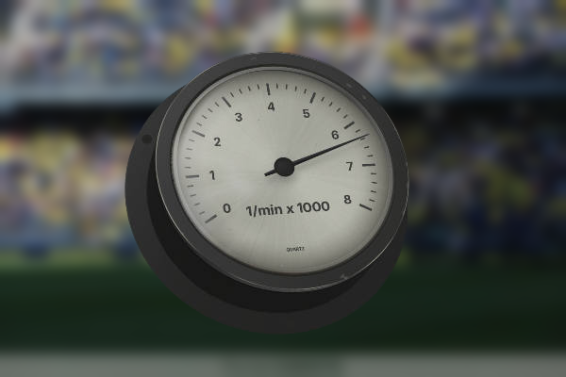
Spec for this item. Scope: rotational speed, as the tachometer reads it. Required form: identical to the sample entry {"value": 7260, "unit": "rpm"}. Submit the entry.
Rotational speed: {"value": 6400, "unit": "rpm"}
